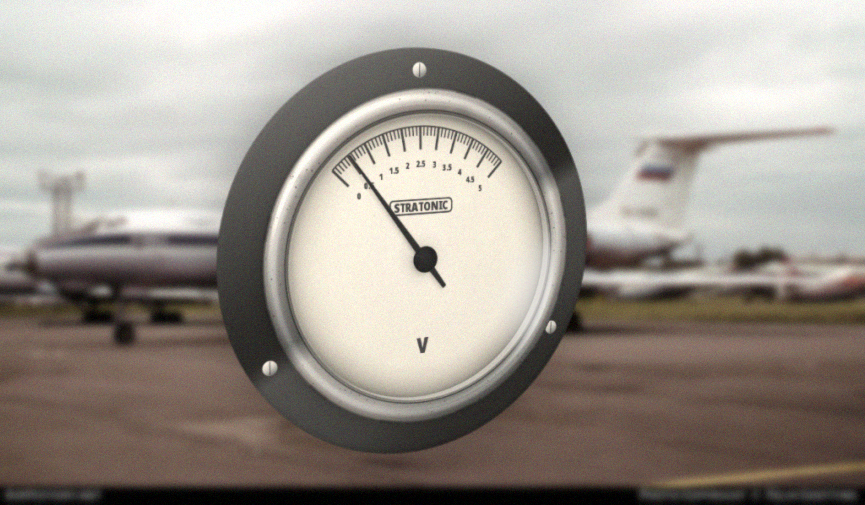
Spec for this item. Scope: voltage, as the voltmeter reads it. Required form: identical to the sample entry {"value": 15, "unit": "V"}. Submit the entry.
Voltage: {"value": 0.5, "unit": "V"}
